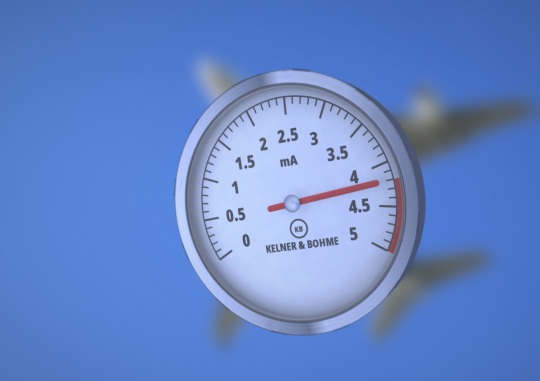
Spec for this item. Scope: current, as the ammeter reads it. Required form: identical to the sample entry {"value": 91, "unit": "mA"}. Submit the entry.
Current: {"value": 4.2, "unit": "mA"}
